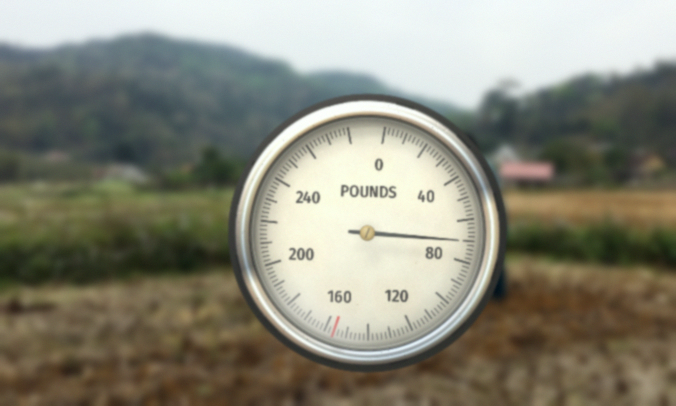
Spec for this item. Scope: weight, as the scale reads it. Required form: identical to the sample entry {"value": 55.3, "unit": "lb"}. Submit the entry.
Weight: {"value": 70, "unit": "lb"}
